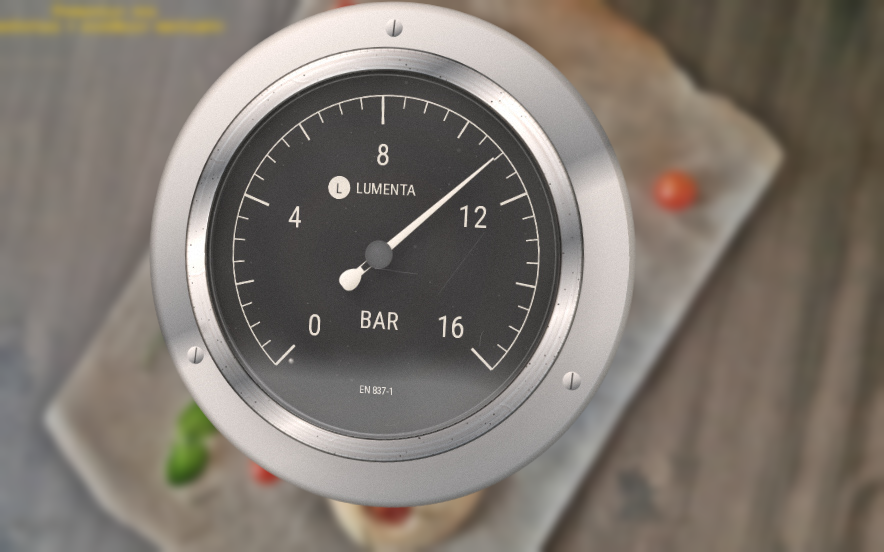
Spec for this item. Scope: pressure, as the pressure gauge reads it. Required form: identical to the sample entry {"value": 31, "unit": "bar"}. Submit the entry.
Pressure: {"value": 11, "unit": "bar"}
